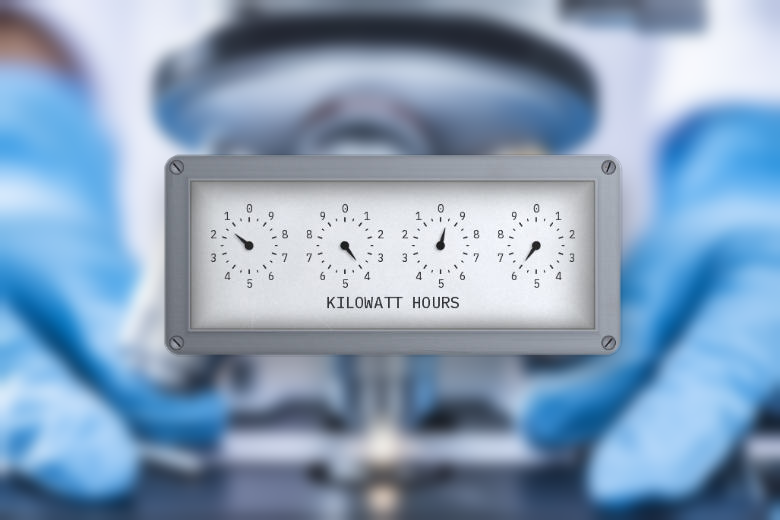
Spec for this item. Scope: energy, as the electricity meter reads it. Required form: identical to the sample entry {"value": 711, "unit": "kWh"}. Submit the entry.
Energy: {"value": 1396, "unit": "kWh"}
